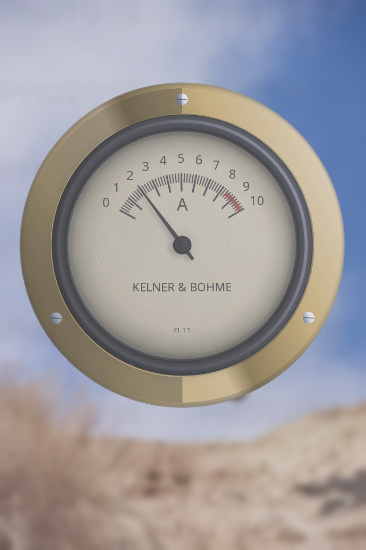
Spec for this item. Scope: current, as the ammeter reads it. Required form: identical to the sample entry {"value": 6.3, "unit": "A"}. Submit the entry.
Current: {"value": 2, "unit": "A"}
